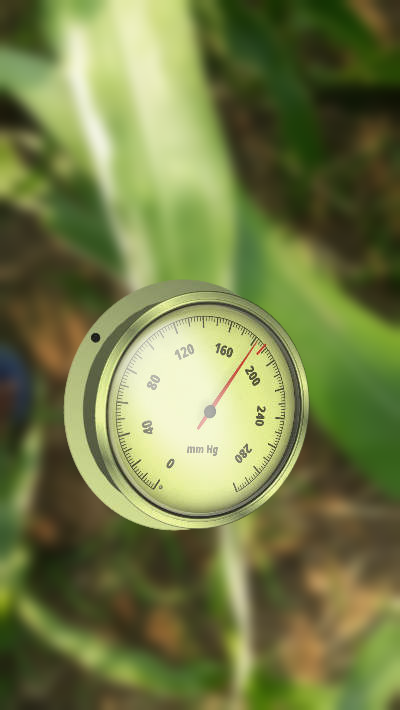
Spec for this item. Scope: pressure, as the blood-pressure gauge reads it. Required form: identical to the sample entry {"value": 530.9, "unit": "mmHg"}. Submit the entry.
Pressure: {"value": 180, "unit": "mmHg"}
